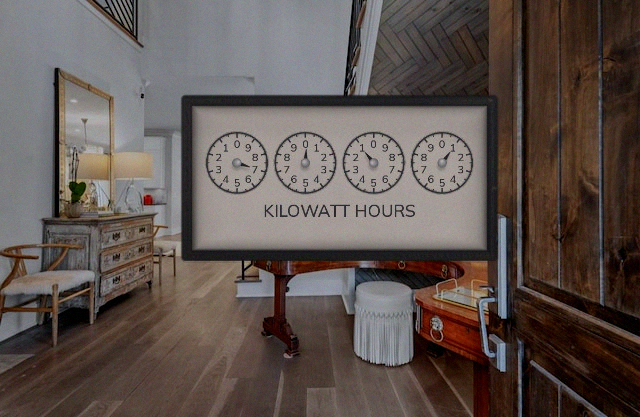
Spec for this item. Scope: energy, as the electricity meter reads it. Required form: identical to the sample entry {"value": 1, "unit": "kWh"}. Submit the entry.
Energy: {"value": 7011, "unit": "kWh"}
